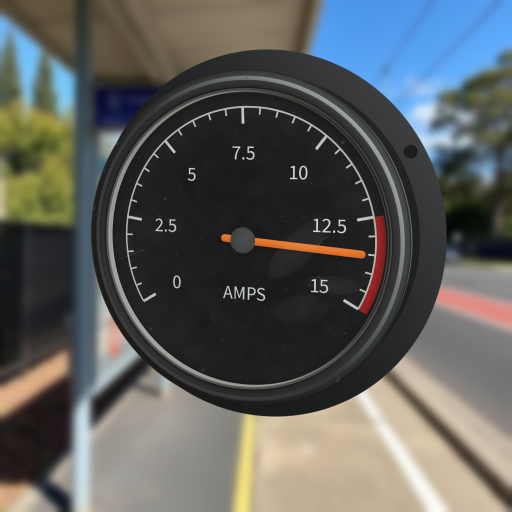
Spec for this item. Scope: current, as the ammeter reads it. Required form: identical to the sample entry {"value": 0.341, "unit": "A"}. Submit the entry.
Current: {"value": 13.5, "unit": "A"}
